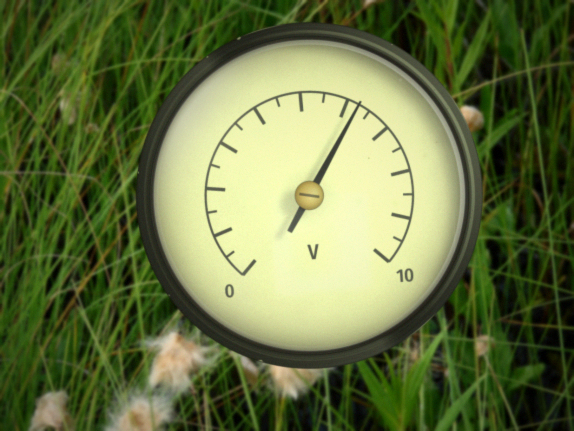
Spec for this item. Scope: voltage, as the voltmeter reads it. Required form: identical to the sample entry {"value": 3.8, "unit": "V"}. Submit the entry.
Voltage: {"value": 6.25, "unit": "V"}
